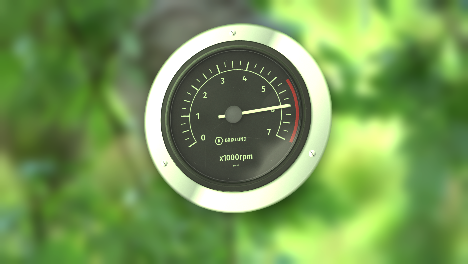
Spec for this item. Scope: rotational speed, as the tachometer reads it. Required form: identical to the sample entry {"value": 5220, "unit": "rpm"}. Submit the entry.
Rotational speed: {"value": 6000, "unit": "rpm"}
